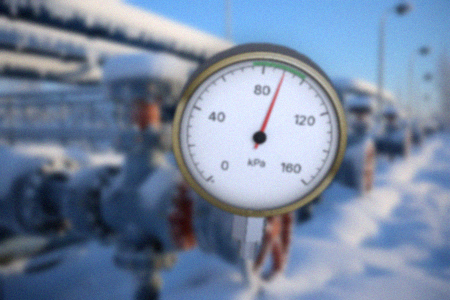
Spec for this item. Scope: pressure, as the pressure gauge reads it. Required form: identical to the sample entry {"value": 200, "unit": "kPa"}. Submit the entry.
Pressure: {"value": 90, "unit": "kPa"}
